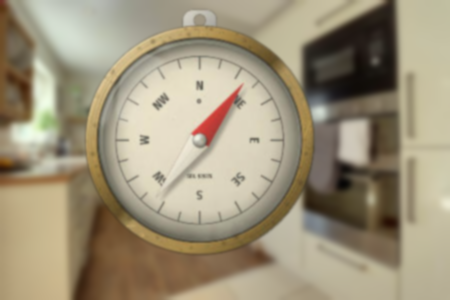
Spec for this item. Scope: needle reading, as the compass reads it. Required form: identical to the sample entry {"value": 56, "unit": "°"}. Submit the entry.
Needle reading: {"value": 37.5, "unit": "°"}
